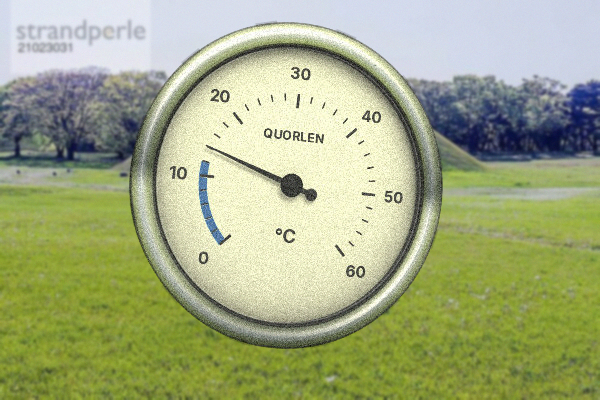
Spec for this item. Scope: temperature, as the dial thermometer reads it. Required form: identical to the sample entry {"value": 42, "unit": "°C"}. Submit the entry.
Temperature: {"value": 14, "unit": "°C"}
